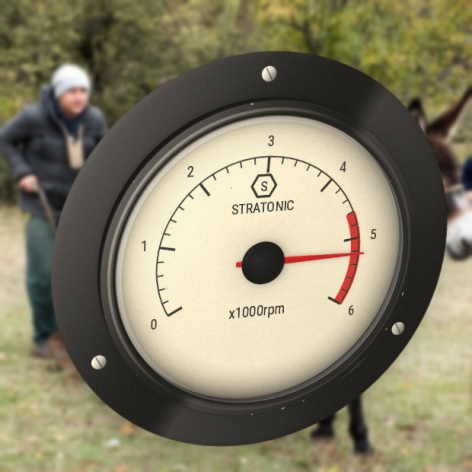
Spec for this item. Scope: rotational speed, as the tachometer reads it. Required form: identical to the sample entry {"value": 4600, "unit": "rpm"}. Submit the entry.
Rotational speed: {"value": 5200, "unit": "rpm"}
